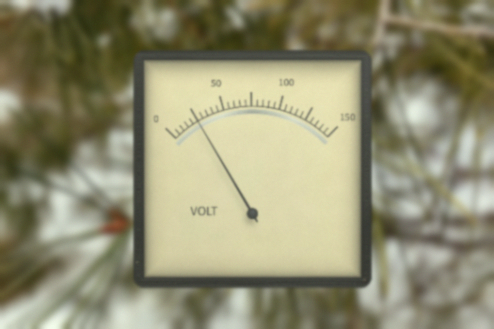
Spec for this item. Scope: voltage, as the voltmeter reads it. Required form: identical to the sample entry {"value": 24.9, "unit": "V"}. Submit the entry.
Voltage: {"value": 25, "unit": "V"}
